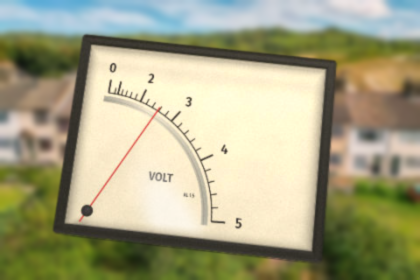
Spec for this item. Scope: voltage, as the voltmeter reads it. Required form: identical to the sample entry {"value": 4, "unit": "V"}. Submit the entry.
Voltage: {"value": 2.6, "unit": "V"}
